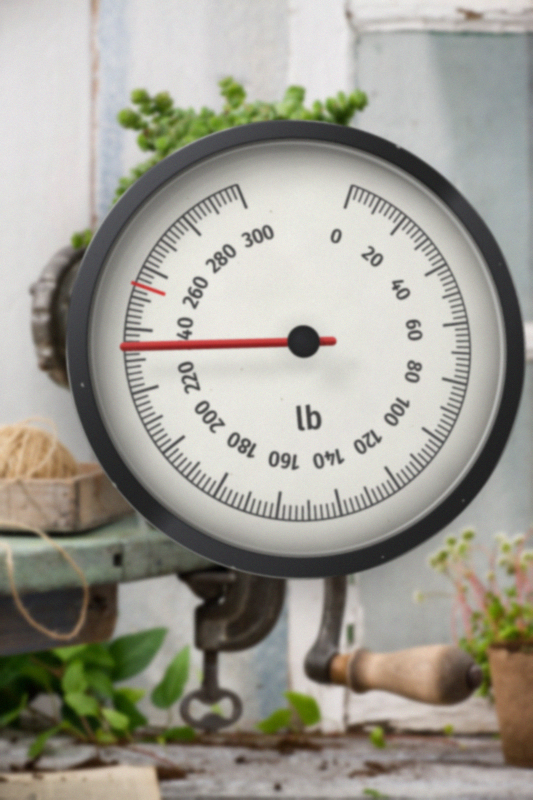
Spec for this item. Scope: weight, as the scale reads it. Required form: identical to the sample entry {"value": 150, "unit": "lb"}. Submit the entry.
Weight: {"value": 234, "unit": "lb"}
